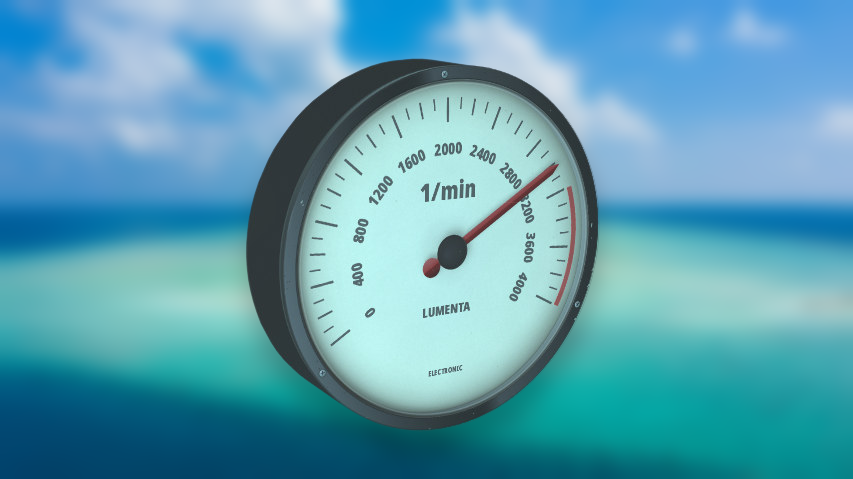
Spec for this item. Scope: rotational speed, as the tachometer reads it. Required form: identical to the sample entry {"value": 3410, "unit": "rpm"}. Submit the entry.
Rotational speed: {"value": 3000, "unit": "rpm"}
